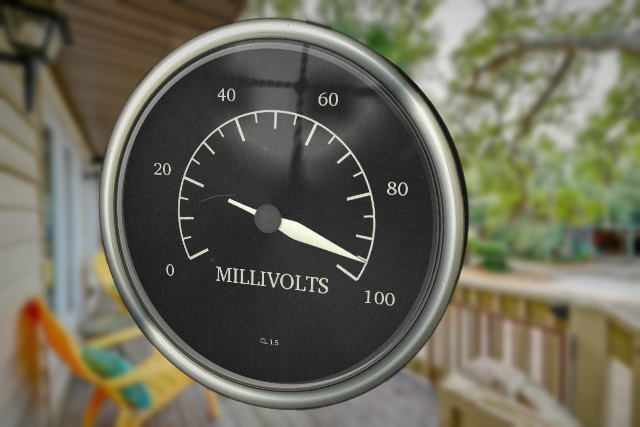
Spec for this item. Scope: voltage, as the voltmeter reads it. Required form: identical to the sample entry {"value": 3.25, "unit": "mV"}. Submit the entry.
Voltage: {"value": 95, "unit": "mV"}
